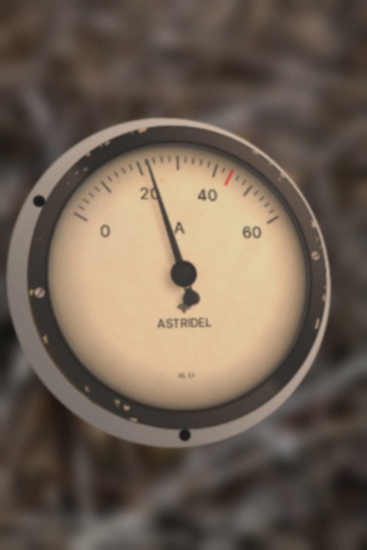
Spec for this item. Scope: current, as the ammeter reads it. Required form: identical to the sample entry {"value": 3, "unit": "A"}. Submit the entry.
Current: {"value": 22, "unit": "A"}
